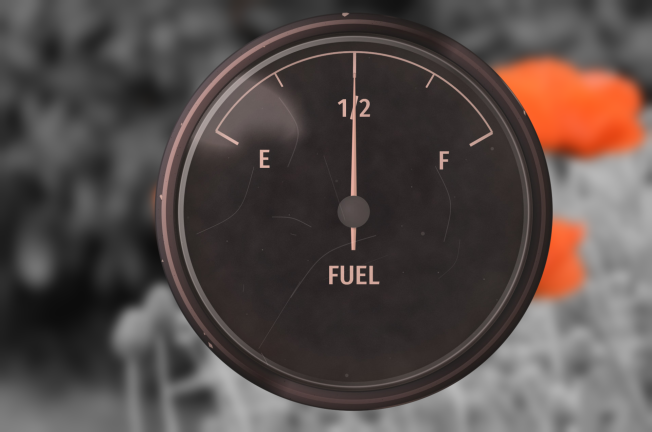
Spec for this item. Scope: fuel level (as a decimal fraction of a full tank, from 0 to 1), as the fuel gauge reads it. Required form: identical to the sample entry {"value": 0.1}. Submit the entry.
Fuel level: {"value": 0.5}
